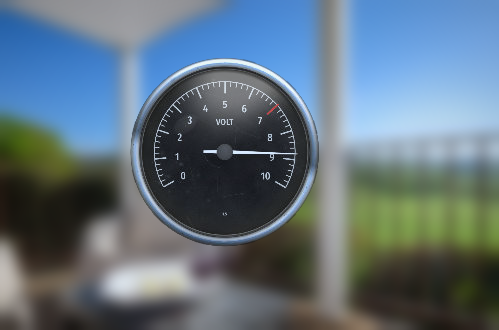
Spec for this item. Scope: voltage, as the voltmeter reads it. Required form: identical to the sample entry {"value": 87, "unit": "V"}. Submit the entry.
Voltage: {"value": 8.8, "unit": "V"}
